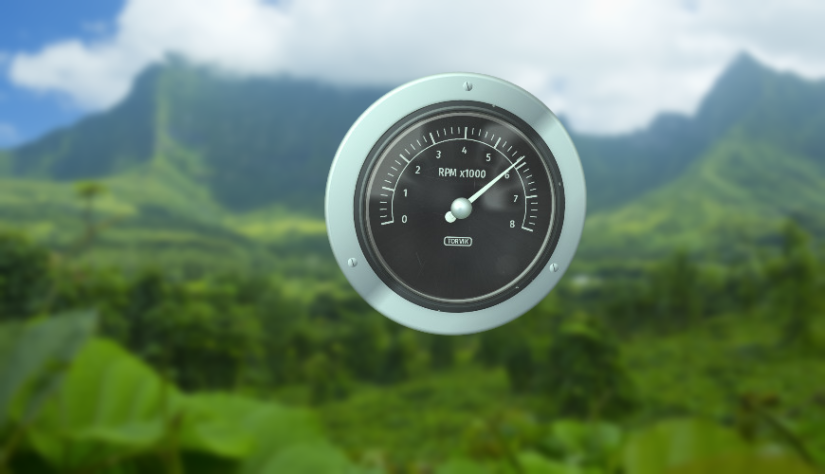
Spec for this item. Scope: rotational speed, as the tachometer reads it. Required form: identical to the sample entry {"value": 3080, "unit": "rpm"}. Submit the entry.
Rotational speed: {"value": 5800, "unit": "rpm"}
